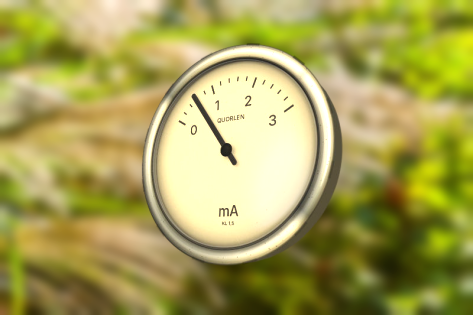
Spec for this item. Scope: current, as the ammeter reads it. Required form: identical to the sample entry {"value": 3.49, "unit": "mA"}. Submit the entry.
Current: {"value": 0.6, "unit": "mA"}
